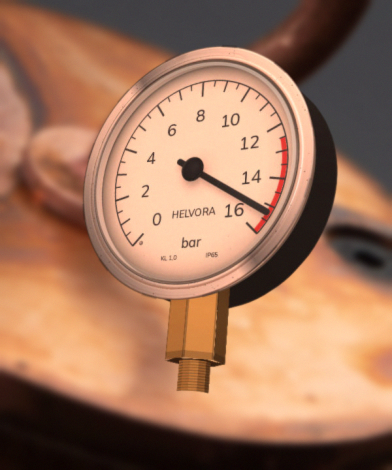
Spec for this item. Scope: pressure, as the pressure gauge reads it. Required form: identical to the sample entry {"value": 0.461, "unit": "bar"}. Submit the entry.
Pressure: {"value": 15.25, "unit": "bar"}
